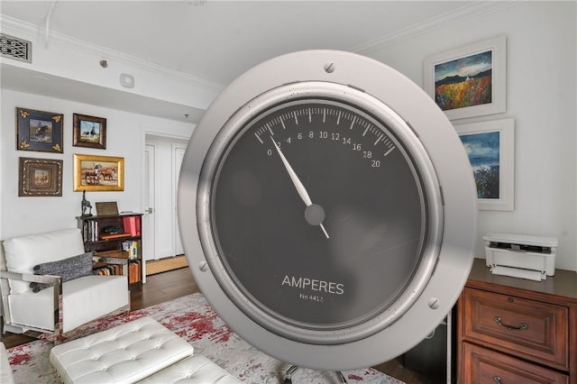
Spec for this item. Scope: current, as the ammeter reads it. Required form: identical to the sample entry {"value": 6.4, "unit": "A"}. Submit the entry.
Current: {"value": 2, "unit": "A"}
